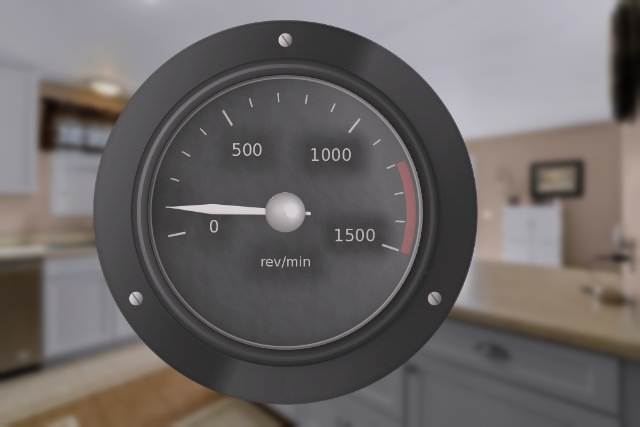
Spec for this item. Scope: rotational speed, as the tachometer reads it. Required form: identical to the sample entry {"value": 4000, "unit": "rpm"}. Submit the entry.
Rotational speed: {"value": 100, "unit": "rpm"}
